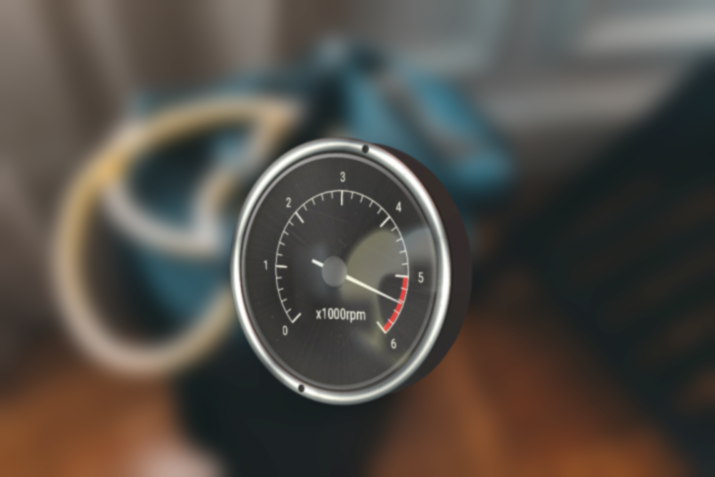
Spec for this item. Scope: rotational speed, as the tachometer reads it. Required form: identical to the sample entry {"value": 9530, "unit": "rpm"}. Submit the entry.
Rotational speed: {"value": 5400, "unit": "rpm"}
